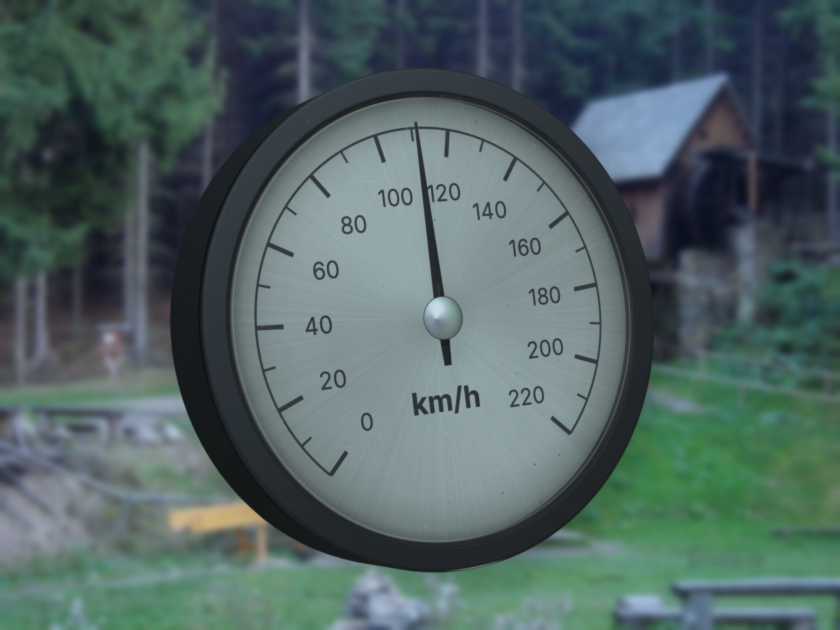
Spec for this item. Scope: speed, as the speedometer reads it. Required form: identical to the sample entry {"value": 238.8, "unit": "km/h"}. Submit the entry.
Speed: {"value": 110, "unit": "km/h"}
